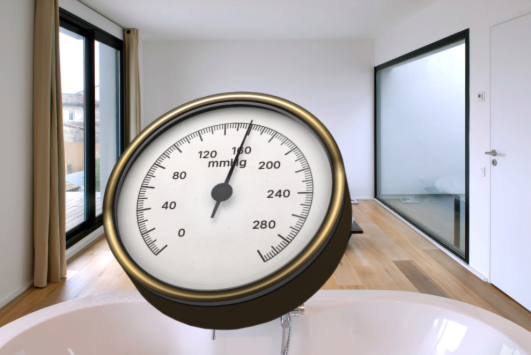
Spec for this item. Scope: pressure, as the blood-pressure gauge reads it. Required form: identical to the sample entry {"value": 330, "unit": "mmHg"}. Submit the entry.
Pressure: {"value": 160, "unit": "mmHg"}
